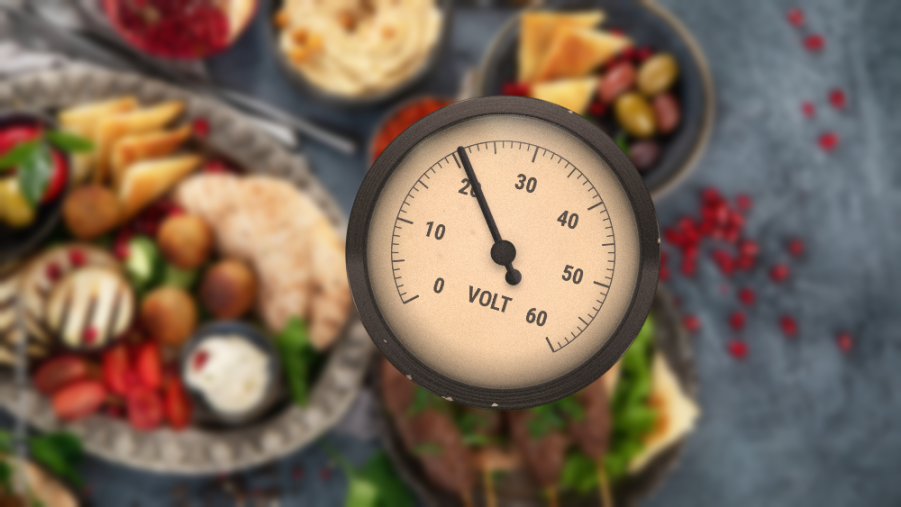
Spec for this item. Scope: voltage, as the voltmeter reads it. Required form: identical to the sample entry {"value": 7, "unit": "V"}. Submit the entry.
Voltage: {"value": 21, "unit": "V"}
